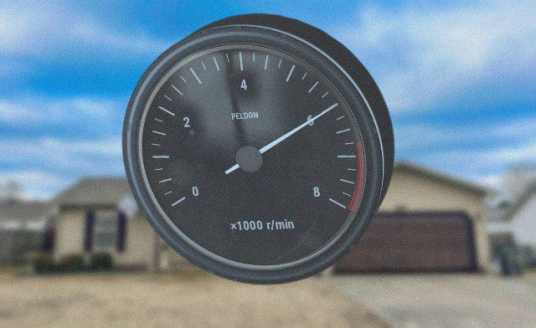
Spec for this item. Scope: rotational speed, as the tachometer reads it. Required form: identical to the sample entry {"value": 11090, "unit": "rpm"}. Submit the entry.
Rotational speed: {"value": 6000, "unit": "rpm"}
